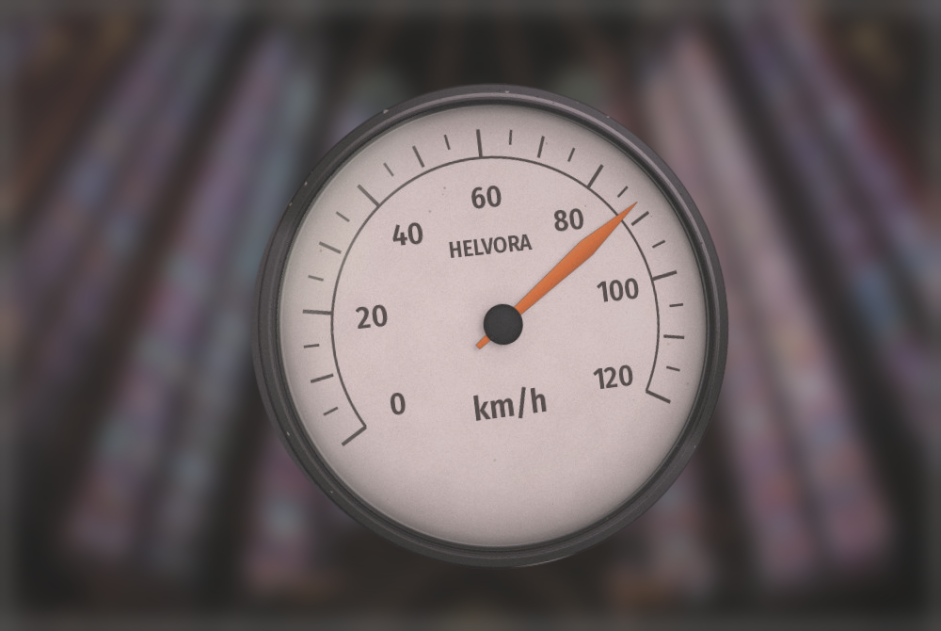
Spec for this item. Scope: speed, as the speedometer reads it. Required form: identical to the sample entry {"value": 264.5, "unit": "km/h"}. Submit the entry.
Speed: {"value": 87.5, "unit": "km/h"}
